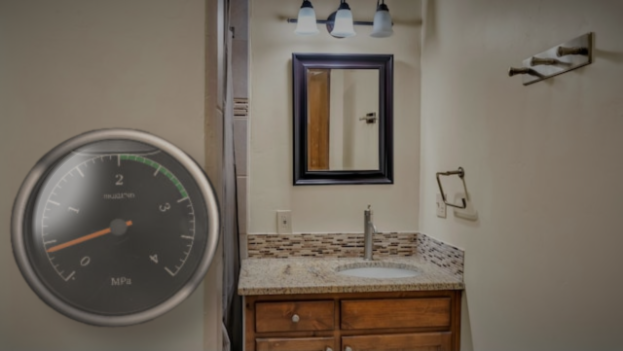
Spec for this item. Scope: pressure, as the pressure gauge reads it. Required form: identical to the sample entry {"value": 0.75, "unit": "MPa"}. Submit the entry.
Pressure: {"value": 0.4, "unit": "MPa"}
